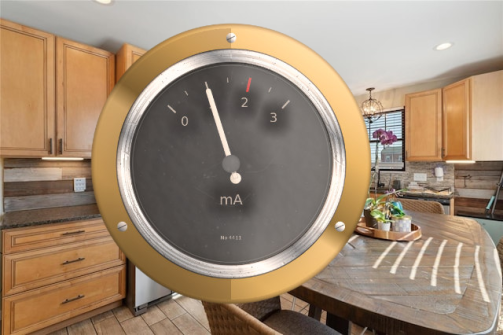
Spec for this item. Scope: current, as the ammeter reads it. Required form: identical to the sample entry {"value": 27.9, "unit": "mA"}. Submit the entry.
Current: {"value": 1, "unit": "mA"}
